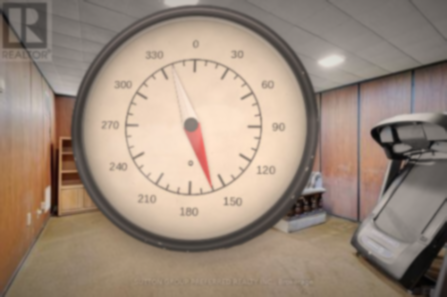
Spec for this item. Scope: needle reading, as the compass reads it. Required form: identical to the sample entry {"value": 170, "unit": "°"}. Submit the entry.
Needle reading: {"value": 160, "unit": "°"}
